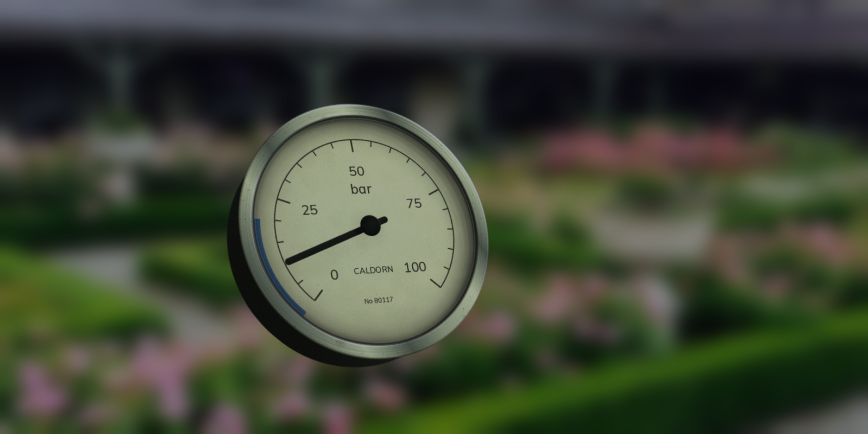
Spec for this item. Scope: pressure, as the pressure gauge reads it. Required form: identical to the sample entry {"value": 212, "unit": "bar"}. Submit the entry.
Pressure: {"value": 10, "unit": "bar"}
